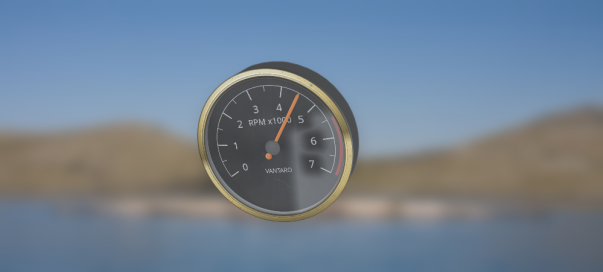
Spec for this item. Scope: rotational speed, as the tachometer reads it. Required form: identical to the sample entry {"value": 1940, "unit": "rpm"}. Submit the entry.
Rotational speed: {"value": 4500, "unit": "rpm"}
